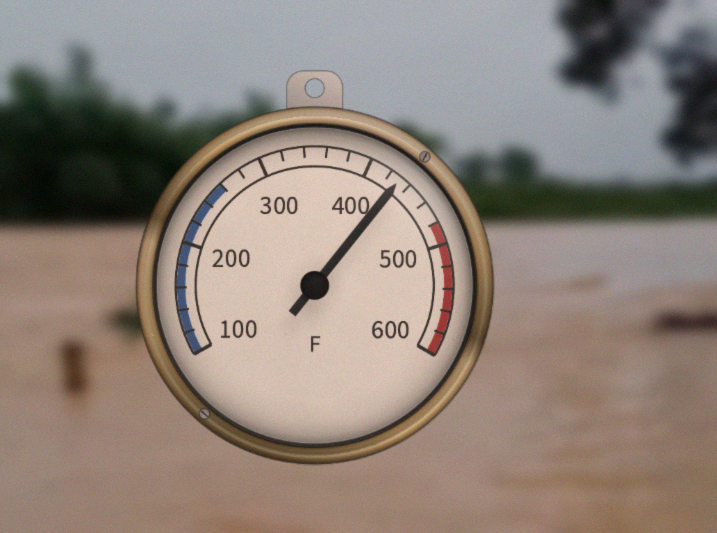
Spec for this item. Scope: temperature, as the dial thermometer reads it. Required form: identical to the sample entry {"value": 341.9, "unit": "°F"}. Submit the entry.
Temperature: {"value": 430, "unit": "°F"}
